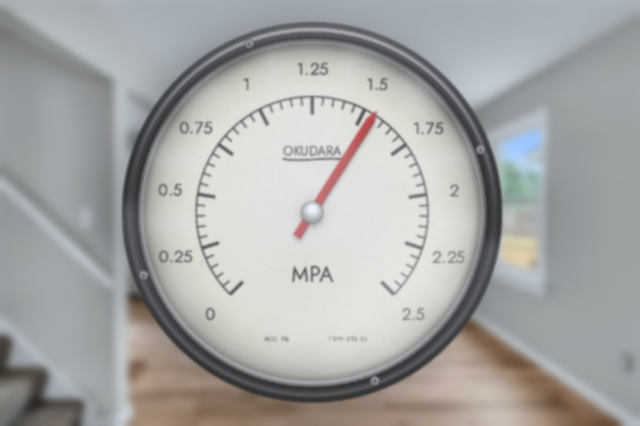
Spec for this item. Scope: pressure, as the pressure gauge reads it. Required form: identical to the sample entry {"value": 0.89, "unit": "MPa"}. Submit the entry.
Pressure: {"value": 1.55, "unit": "MPa"}
